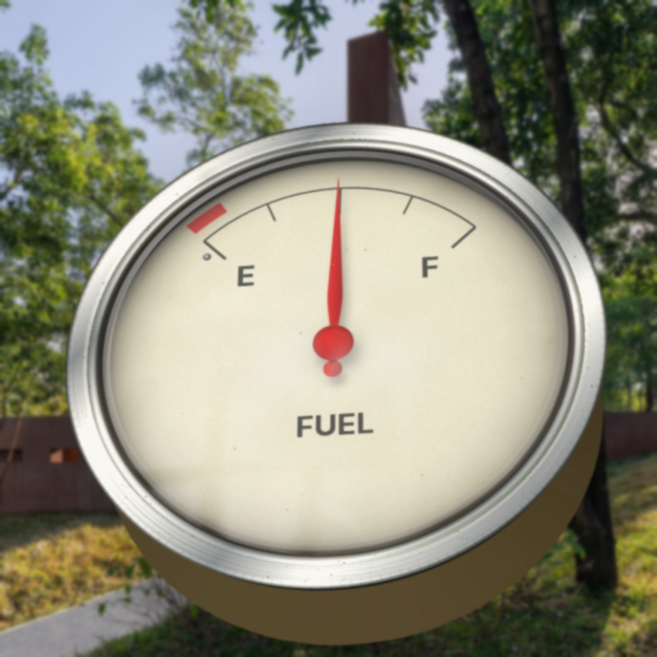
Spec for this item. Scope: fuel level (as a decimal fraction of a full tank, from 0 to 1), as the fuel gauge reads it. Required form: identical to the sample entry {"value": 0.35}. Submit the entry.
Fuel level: {"value": 0.5}
